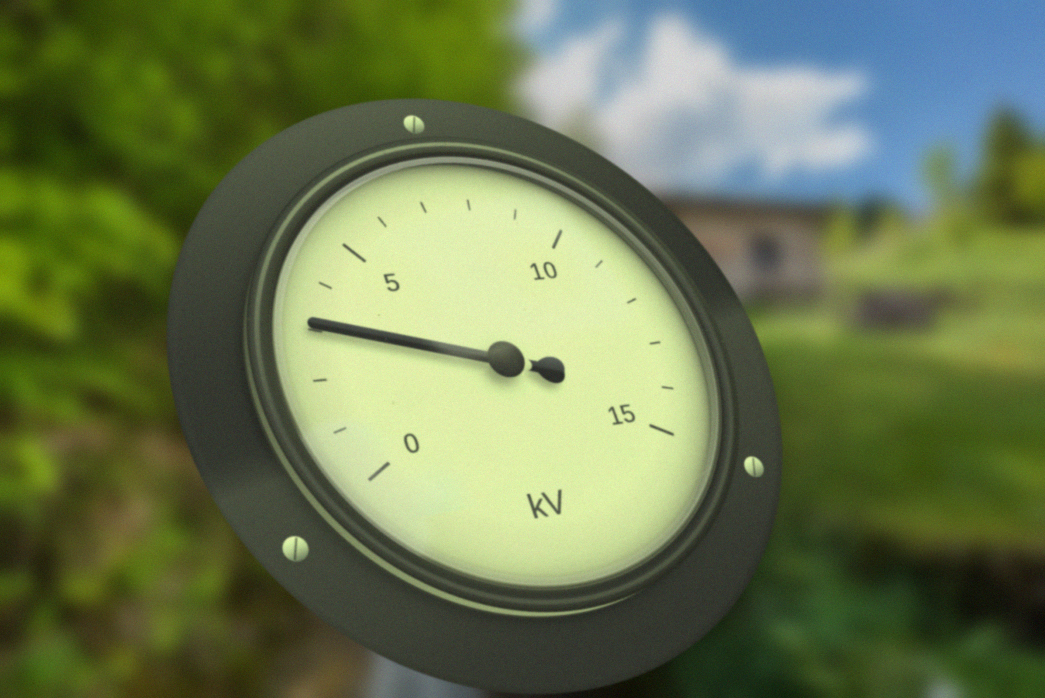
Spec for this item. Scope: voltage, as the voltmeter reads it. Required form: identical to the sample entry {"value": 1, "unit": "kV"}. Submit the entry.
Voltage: {"value": 3, "unit": "kV"}
